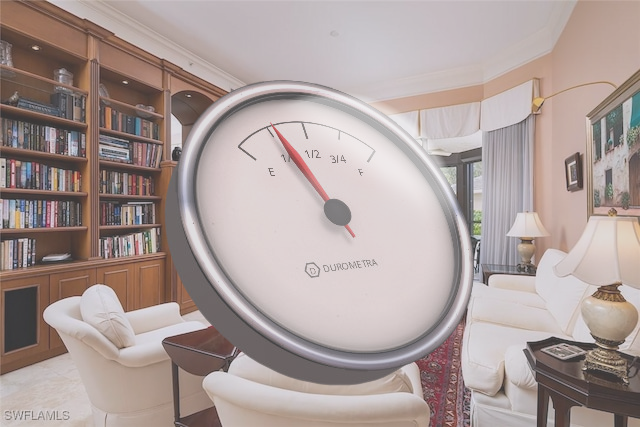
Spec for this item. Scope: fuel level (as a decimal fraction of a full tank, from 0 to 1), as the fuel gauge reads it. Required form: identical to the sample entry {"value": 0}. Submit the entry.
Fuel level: {"value": 0.25}
